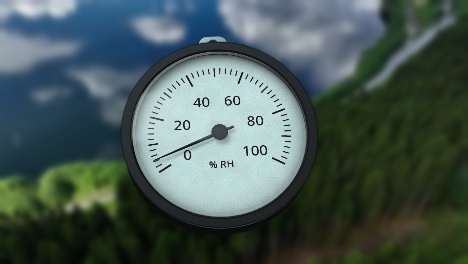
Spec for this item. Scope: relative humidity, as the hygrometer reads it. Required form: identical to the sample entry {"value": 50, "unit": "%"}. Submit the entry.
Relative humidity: {"value": 4, "unit": "%"}
